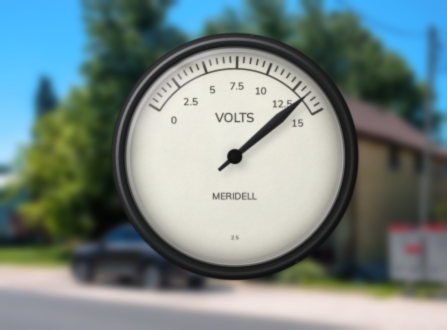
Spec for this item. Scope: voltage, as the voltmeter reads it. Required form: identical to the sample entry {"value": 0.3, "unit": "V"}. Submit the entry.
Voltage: {"value": 13.5, "unit": "V"}
